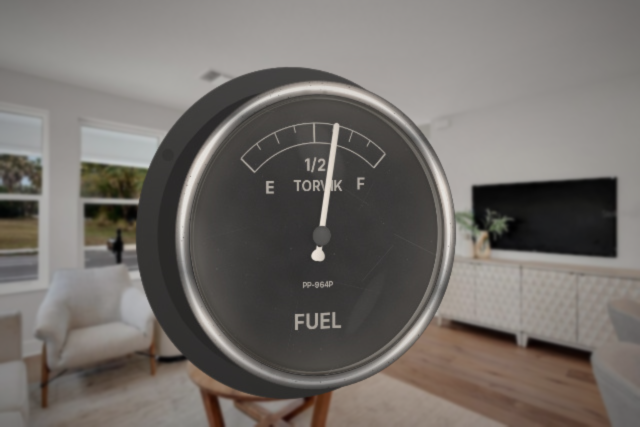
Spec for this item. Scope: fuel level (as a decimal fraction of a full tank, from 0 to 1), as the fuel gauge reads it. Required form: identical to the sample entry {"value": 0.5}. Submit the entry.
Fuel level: {"value": 0.625}
